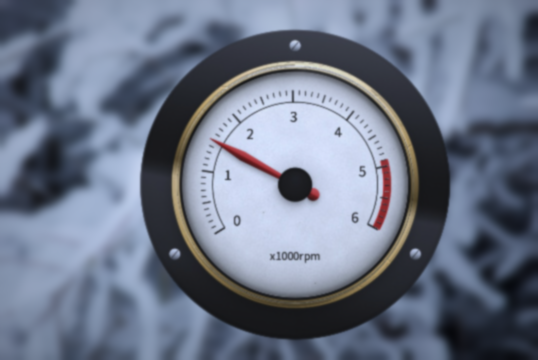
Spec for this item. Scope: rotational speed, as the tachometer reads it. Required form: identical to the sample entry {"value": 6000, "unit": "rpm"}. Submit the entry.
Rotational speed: {"value": 1500, "unit": "rpm"}
